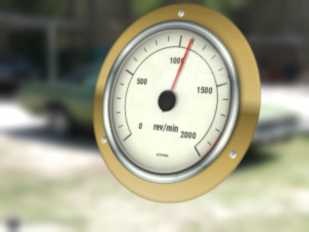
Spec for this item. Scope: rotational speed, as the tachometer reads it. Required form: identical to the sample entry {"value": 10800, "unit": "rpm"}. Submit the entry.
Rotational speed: {"value": 1100, "unit": "rpm"}
